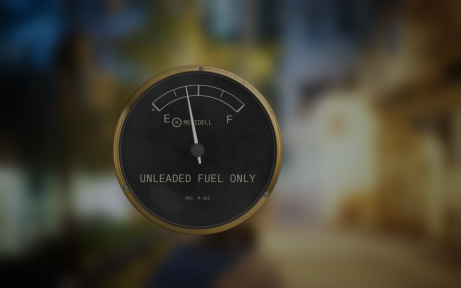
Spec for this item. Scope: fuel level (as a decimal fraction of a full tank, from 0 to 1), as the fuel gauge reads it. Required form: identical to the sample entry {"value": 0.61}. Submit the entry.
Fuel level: {"value": 0.375}
